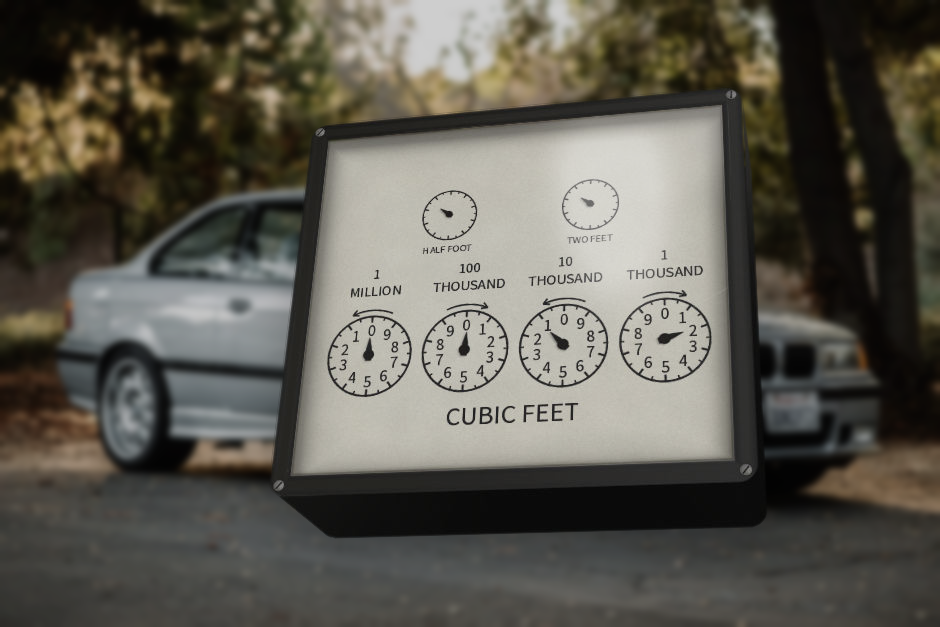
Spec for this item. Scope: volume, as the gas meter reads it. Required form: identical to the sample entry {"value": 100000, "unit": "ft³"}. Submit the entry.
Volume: {"value": 1200, "unit": "ft³"}
